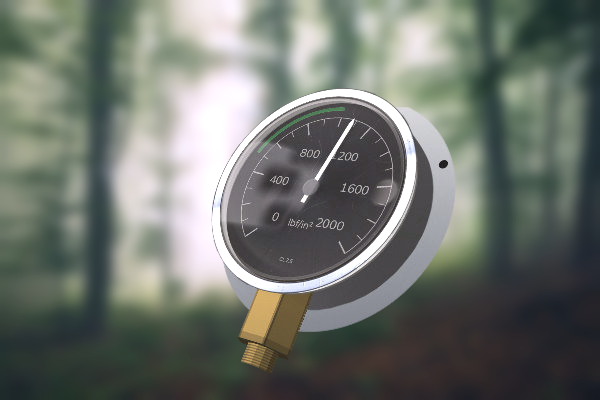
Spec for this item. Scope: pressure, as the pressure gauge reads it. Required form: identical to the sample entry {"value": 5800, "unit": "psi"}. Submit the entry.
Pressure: {"value": 1100, "unit": "psi"}
